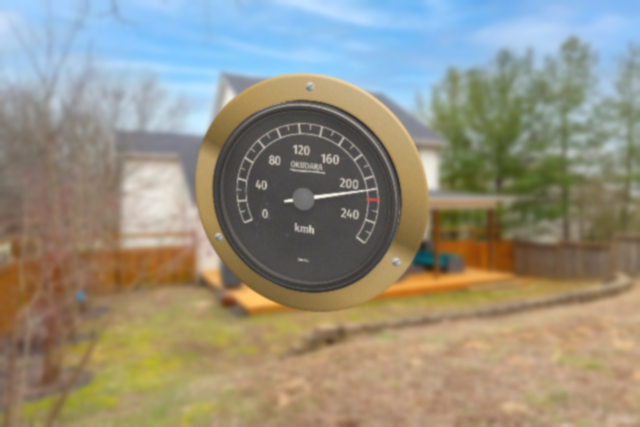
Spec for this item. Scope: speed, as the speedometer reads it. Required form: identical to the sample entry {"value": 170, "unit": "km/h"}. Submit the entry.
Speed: {"value": 210, "unit": "km/h"}
